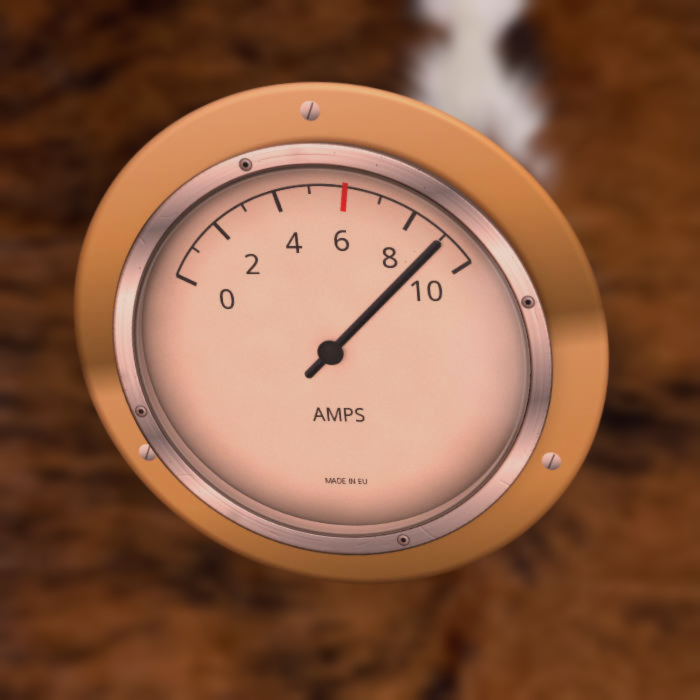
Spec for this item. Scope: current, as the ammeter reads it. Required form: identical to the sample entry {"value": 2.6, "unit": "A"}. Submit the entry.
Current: {"value": 9, "unit": "A"}
